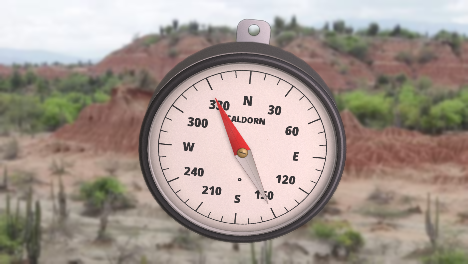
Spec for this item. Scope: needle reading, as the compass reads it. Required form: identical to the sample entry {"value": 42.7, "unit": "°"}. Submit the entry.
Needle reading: {"value": 330, "unit": "°"}
